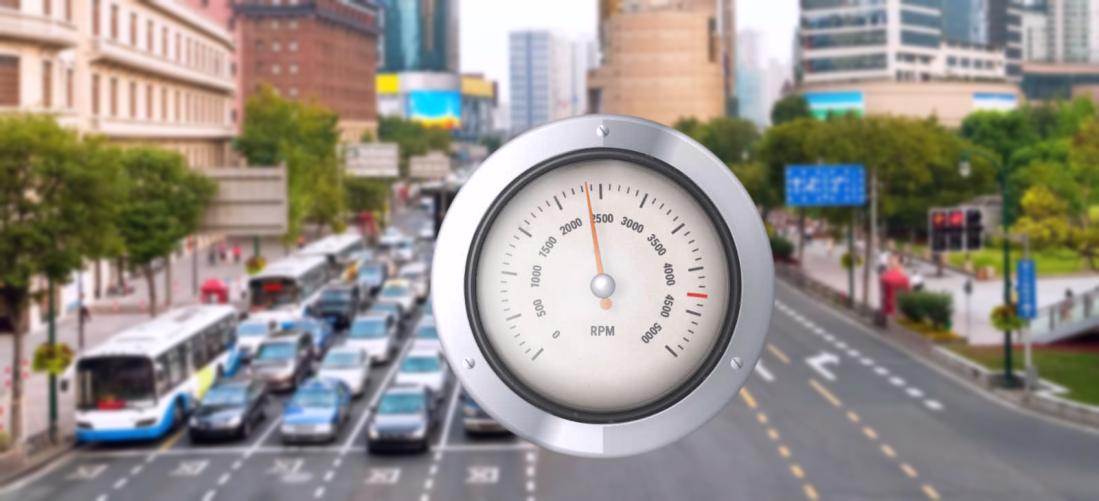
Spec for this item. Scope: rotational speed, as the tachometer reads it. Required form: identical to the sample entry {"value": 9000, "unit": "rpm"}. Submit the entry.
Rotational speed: {"value": 2350, "unit": "rpm"}
